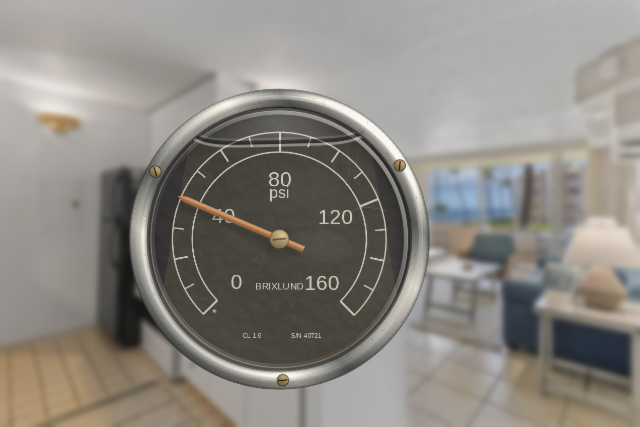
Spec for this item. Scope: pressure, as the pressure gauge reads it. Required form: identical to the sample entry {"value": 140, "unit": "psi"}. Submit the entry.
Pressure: {"value": 40, "unit": "psi"}
